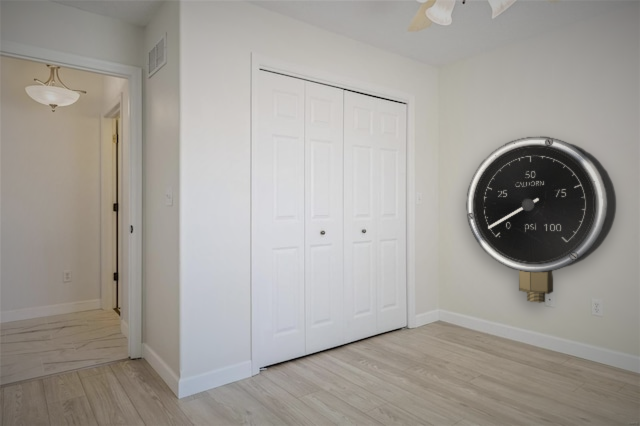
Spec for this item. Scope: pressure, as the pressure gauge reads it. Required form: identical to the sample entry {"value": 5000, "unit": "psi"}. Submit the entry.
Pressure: {"value": 5, "unit": "psi"}
